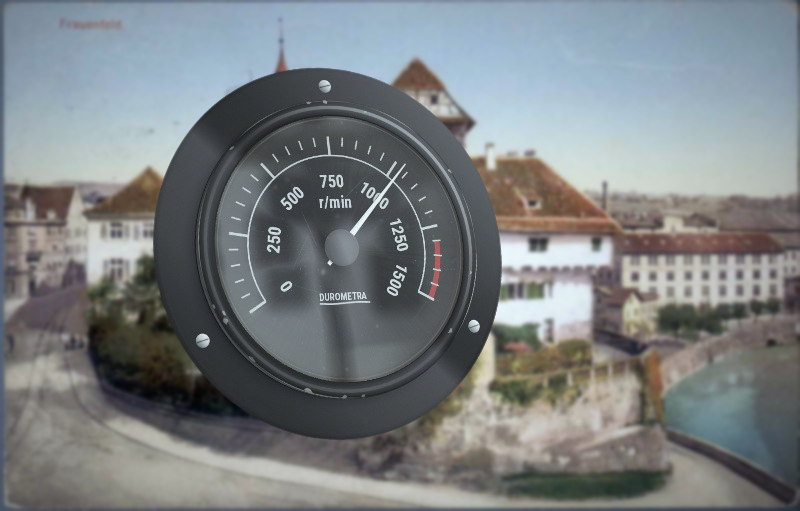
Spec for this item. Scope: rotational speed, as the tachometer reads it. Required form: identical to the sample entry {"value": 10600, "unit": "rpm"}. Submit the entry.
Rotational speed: {"value": 1025, "unit": "rpm"}
